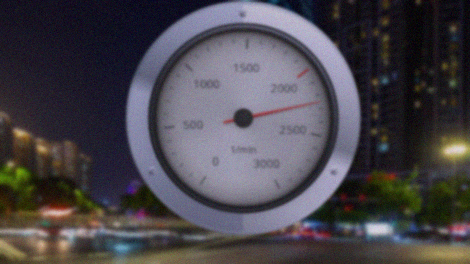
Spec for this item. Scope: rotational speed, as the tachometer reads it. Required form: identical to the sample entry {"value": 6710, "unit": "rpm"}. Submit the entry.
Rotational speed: {"value": 2250, "unit": "rpm"}
